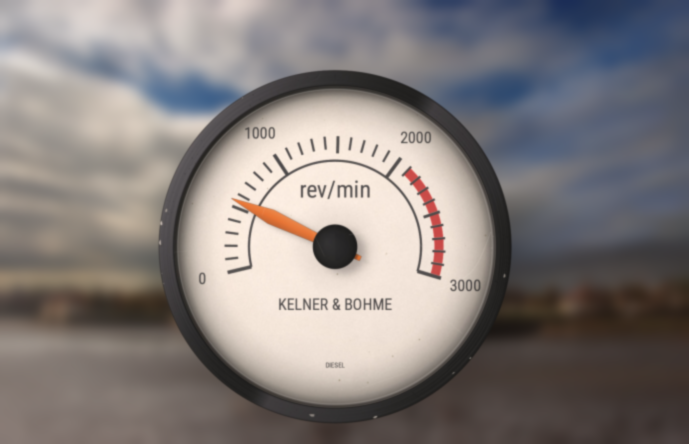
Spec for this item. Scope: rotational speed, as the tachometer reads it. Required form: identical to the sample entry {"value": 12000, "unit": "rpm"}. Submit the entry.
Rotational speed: {"value": 550, "unit": "rpm"}
